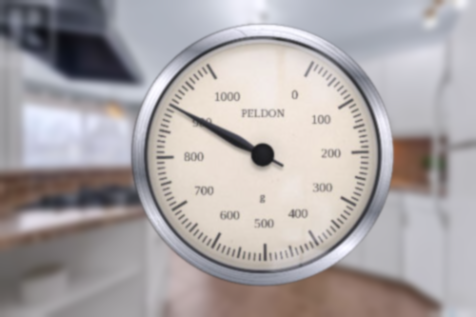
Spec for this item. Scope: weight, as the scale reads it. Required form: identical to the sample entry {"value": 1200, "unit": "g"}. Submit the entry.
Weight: {"value": 900, "unit": "g"}
